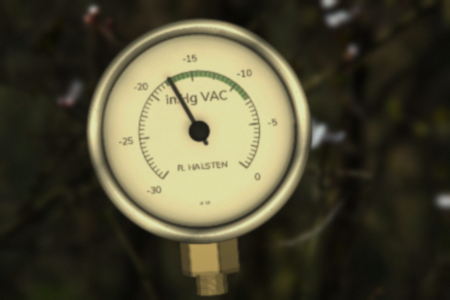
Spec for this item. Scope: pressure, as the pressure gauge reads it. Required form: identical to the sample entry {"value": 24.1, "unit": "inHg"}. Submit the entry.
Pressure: {"value": -17.5, "unit": "inHg"}
